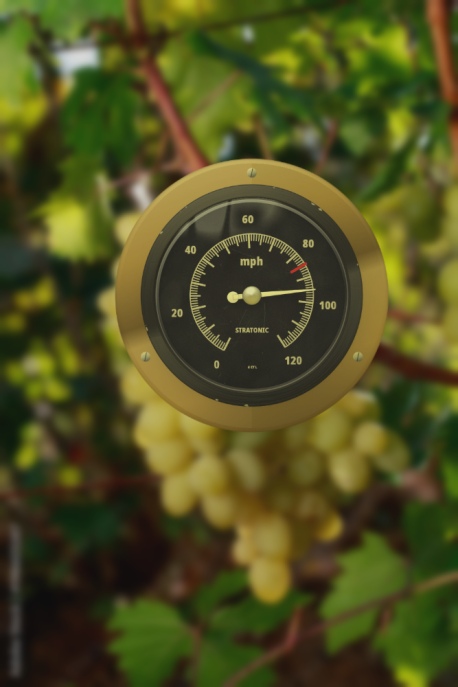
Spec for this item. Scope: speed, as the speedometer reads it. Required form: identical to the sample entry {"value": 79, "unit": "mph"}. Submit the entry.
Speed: {"value": 95, "unit": "mph"}
